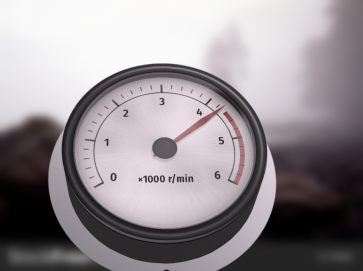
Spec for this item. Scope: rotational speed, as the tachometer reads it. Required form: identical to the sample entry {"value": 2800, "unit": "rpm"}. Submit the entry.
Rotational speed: {"value": 4300, "unit": "rpm"}
